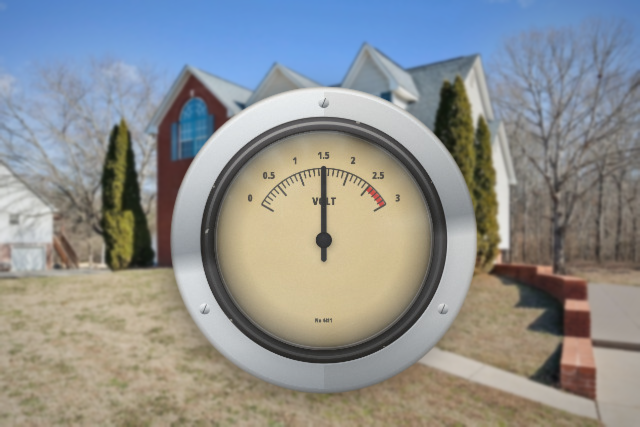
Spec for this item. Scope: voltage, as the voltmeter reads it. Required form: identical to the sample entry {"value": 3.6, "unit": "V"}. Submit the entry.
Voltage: {"value": 1.5, "unit": "V"}
